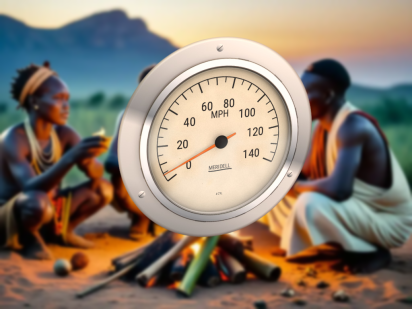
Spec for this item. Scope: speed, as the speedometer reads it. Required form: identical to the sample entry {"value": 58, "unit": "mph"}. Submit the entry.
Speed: {"value": 5, "unit": "mph"}
